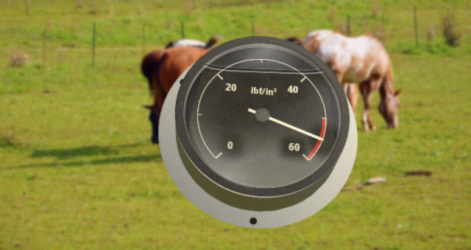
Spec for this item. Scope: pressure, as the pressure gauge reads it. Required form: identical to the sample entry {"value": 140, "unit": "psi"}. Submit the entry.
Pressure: {"value": 55, "unit": "psi"}
